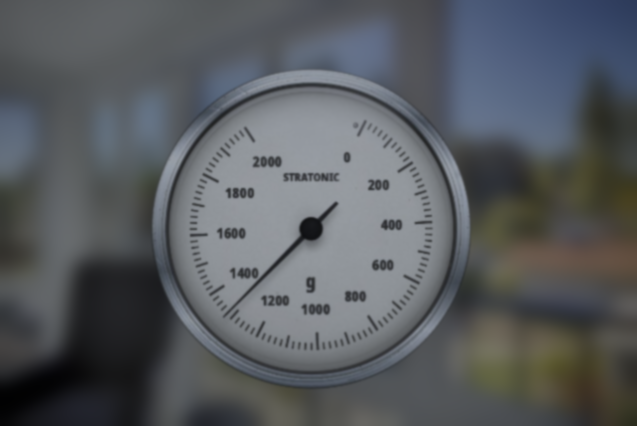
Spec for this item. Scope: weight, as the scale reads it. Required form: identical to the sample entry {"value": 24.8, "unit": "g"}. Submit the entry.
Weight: {"value": 1320, "unit": "g"}
